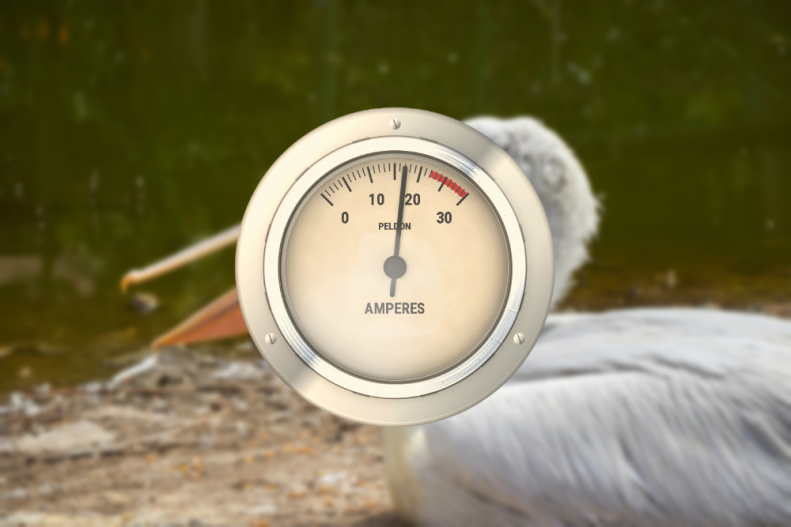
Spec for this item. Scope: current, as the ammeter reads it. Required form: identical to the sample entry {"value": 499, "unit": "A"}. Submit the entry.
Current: {"value": 17, "unit": "A"}
